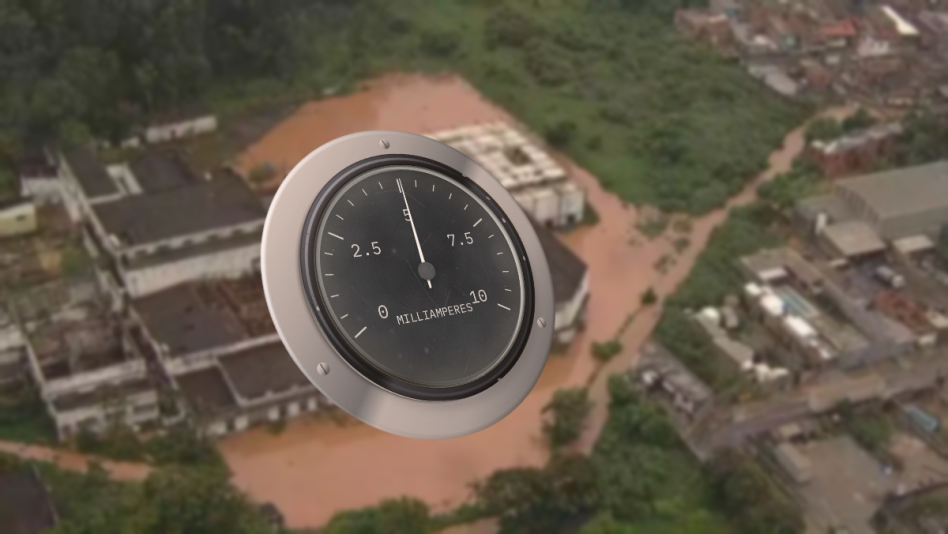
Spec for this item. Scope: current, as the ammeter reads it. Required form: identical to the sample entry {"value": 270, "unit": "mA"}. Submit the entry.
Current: {"value": 5, "unit": "mA"}
